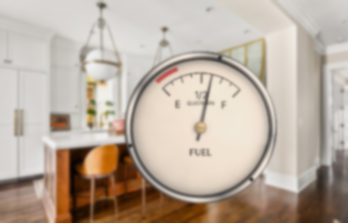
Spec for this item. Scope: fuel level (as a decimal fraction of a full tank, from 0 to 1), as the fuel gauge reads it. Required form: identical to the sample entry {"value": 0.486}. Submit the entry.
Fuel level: {"value": 0.625}
